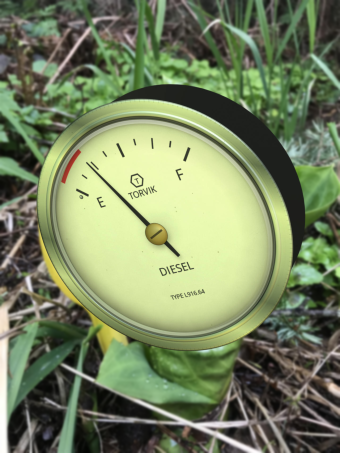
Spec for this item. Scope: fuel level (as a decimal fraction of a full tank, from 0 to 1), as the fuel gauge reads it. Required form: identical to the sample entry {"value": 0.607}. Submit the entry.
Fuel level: {"value": 0.25}
